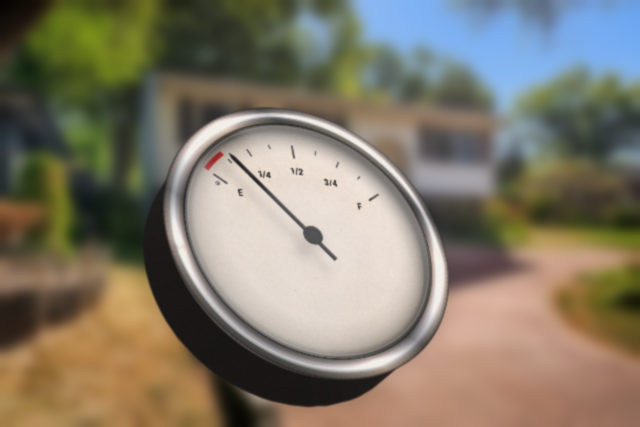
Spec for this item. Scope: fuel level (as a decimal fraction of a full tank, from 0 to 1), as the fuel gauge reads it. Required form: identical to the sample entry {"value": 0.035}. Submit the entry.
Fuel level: {"value": 0.125}
